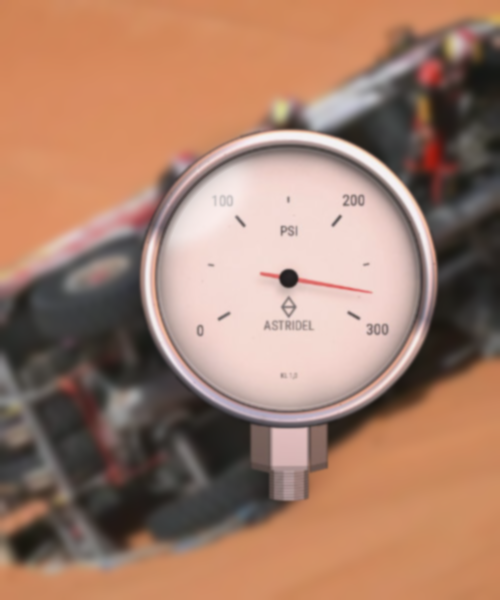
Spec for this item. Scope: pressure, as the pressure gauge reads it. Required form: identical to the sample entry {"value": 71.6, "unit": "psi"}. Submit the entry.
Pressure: {"value": 275, "unit": "psi"}
